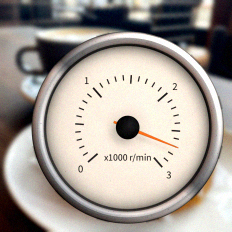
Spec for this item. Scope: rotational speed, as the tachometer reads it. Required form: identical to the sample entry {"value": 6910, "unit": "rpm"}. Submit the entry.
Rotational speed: {"value": 2700, "unit": "rpm"}
